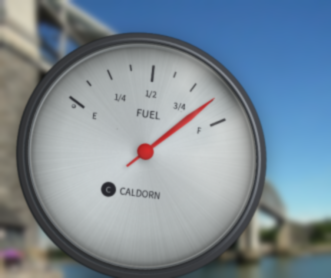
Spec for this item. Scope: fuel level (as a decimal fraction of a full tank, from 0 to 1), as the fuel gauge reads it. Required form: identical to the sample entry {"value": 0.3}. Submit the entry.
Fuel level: {"value": 0.875}
